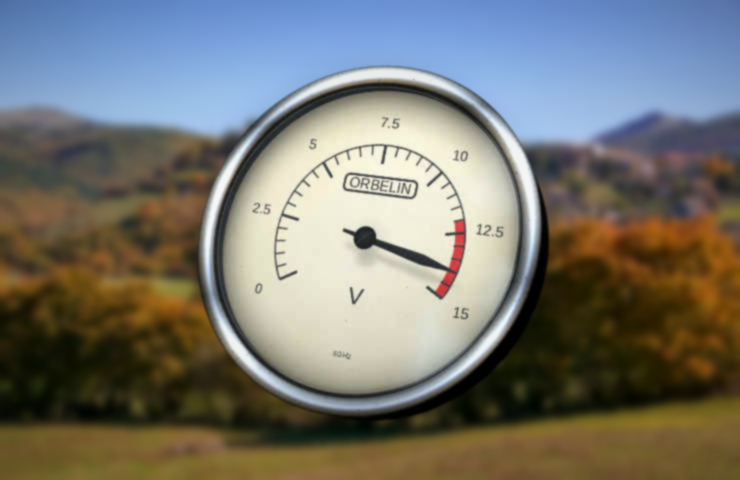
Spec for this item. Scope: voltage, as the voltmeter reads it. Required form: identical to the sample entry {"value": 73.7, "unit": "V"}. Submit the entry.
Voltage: {"value": 14, "unit": "V"}
